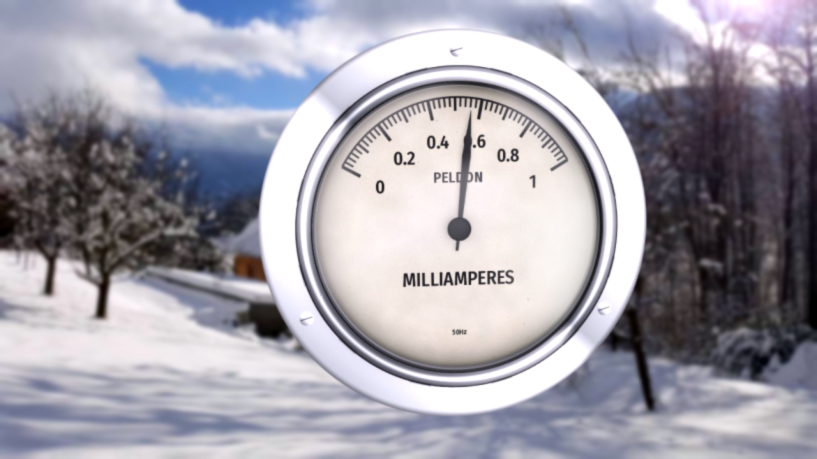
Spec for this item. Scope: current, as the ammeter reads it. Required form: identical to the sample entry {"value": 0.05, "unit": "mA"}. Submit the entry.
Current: {"value": 0.56, "unit": "mA"}
